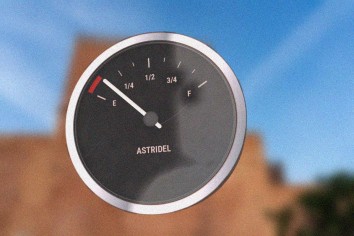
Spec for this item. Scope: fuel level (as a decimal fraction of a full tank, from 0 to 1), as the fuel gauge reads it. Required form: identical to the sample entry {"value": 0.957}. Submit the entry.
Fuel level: {"value": 0.125}
